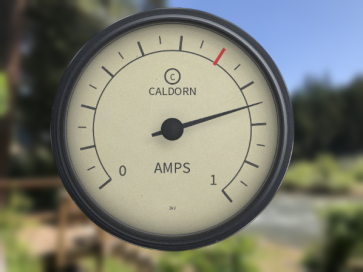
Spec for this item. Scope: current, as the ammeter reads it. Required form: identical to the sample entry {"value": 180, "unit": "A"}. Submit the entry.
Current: {"value": 0.75, "unit": "A"}
